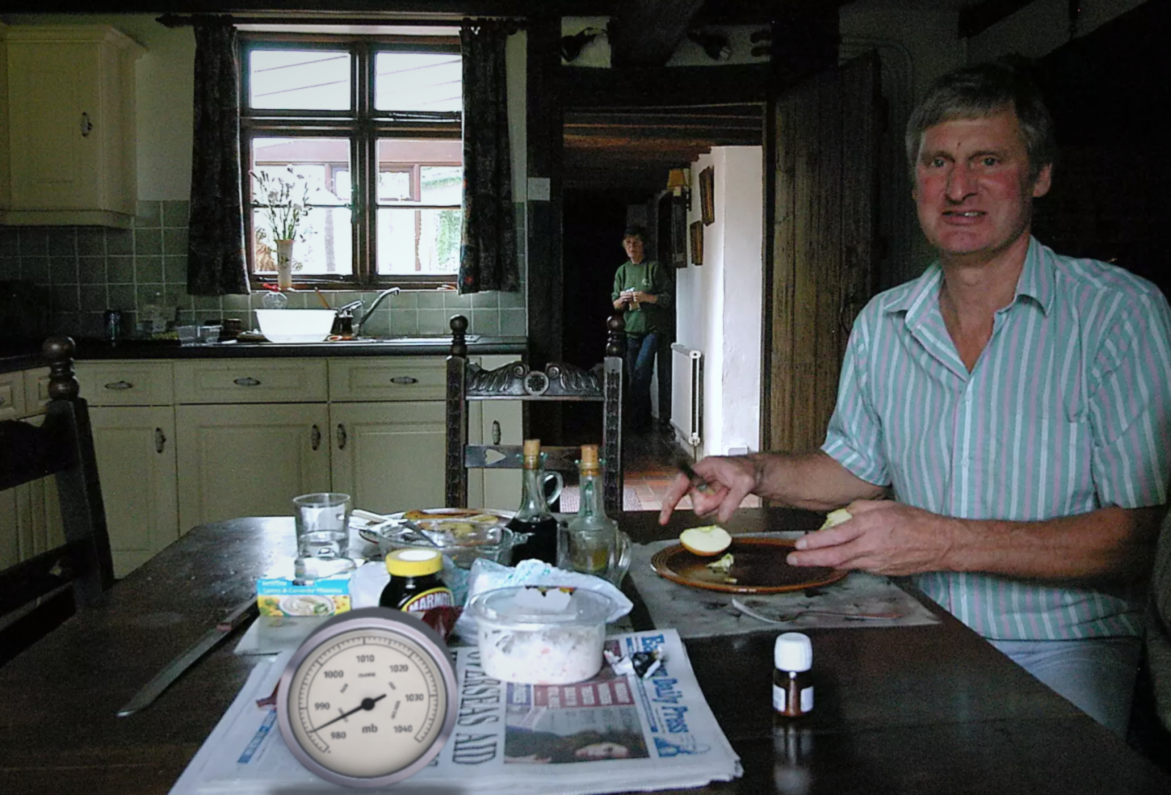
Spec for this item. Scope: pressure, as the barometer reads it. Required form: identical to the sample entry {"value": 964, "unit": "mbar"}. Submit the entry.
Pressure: {"value": 985, "unit": "mbar"}
